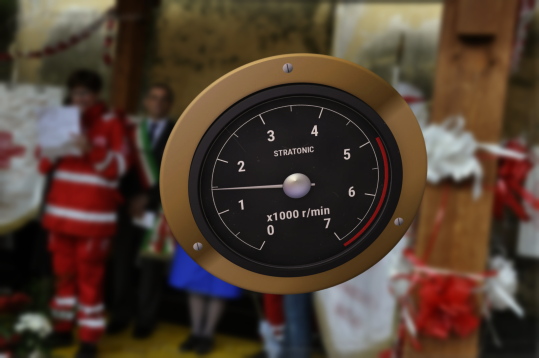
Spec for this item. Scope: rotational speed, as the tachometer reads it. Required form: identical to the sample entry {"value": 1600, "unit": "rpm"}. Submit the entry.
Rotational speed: {"value": 1500, "unit": "rpm"}
